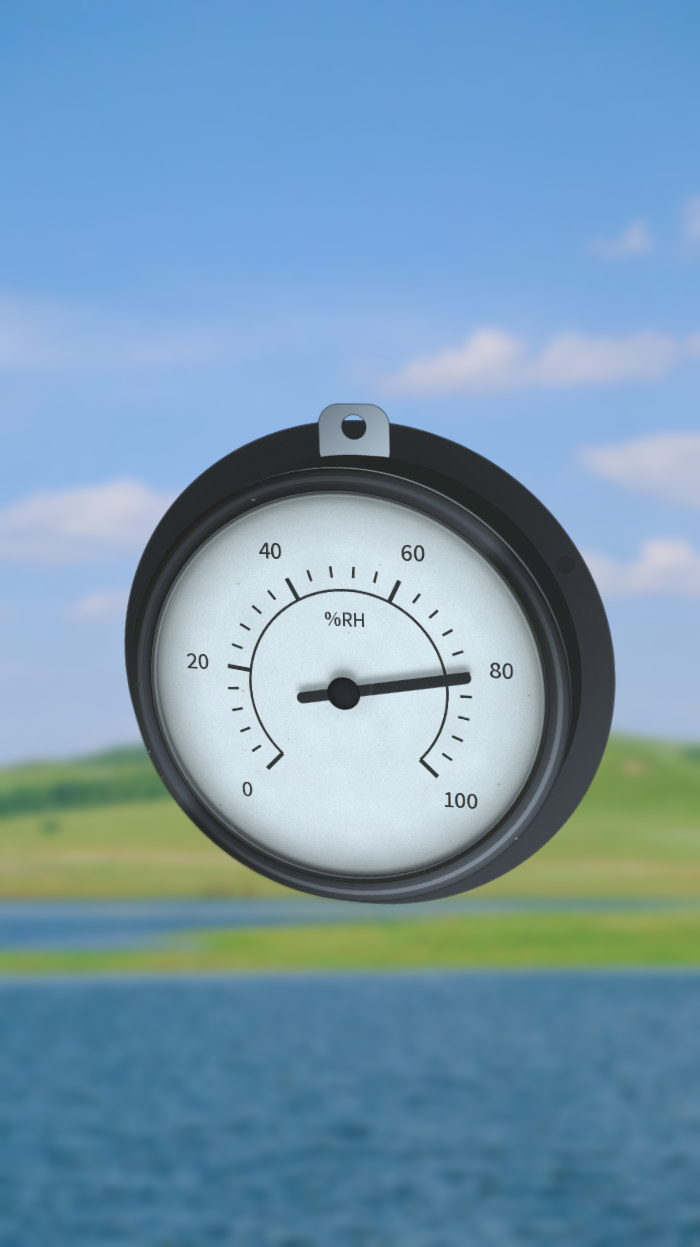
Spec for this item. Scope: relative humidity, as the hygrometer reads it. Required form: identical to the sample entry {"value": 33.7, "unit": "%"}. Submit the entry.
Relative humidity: {"value": 80, "unit": "%"}
